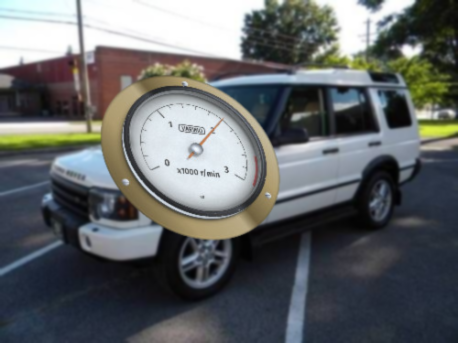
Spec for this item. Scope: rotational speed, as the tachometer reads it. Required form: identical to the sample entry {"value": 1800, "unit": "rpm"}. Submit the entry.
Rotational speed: {"value": 2000, "unit": "rpm"}
